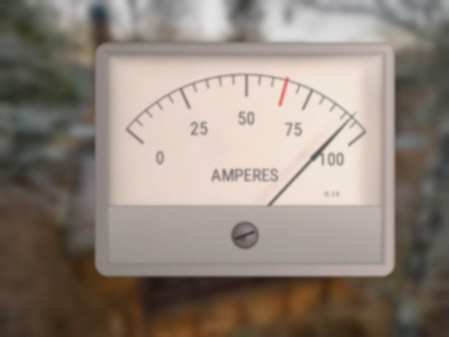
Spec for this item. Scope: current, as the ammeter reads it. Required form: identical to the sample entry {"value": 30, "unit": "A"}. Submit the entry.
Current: {"value": 92.5, "unit": "A"}
